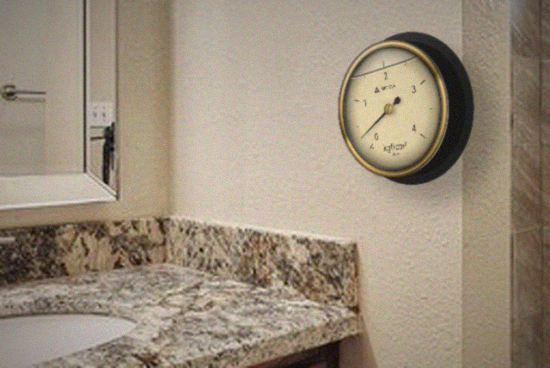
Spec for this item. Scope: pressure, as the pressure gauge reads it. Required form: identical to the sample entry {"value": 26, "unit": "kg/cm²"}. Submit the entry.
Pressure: {"value": 0.25, "unit": "kg/cm²"}
